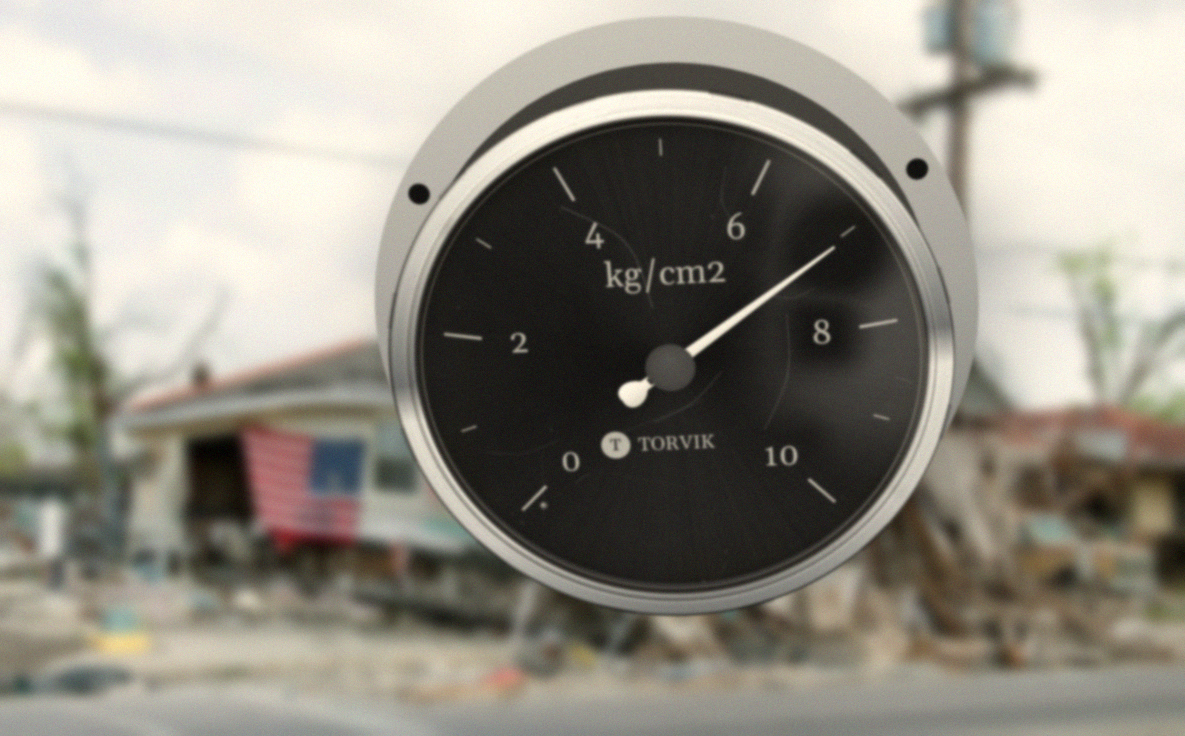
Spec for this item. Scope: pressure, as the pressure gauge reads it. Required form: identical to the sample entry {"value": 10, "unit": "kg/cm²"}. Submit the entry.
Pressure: {"value": 7, "unit": "kg/cm²"}
